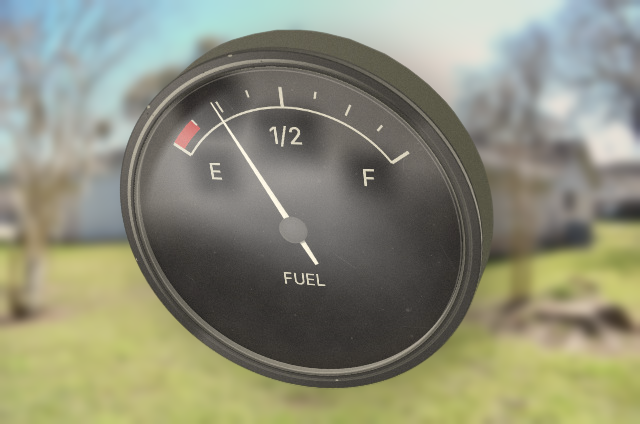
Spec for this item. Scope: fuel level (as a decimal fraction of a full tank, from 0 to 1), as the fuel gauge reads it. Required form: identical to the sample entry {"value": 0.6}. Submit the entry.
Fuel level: {"value": 0.25}
